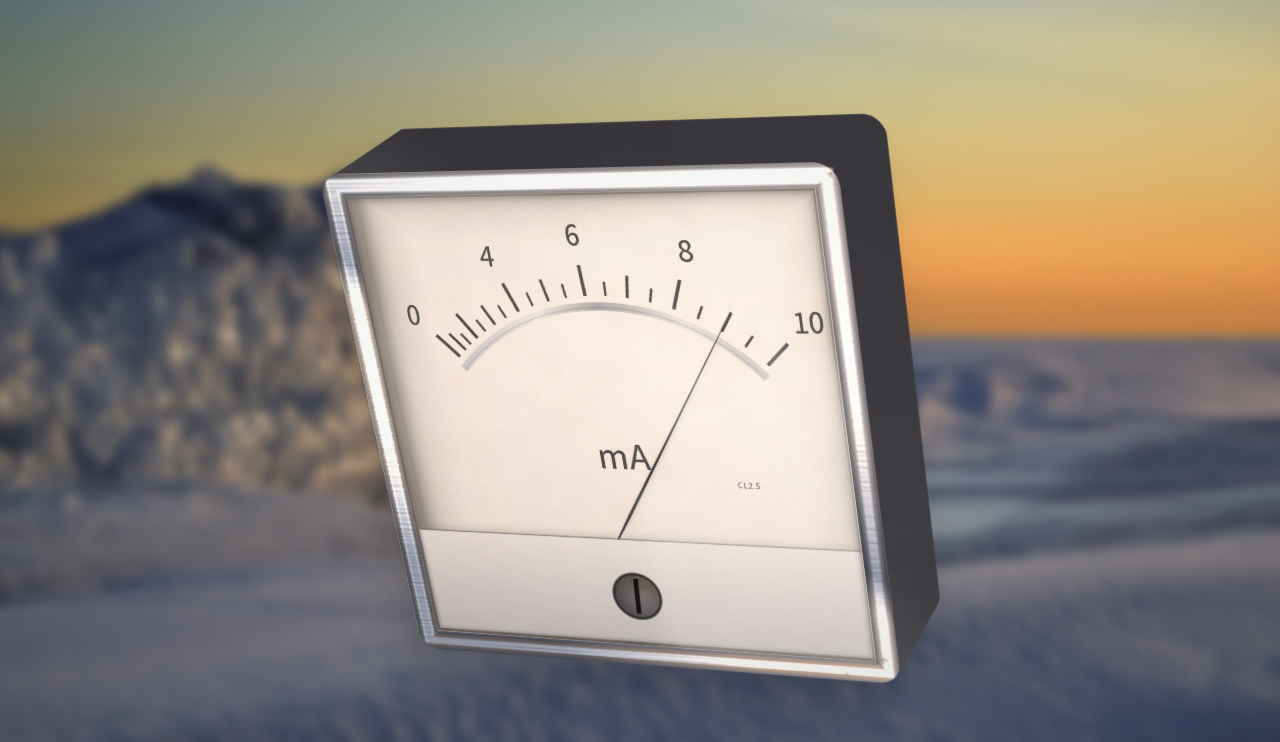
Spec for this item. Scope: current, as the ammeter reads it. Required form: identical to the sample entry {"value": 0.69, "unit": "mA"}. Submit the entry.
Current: {"value": 9, "unit": "mA"}
